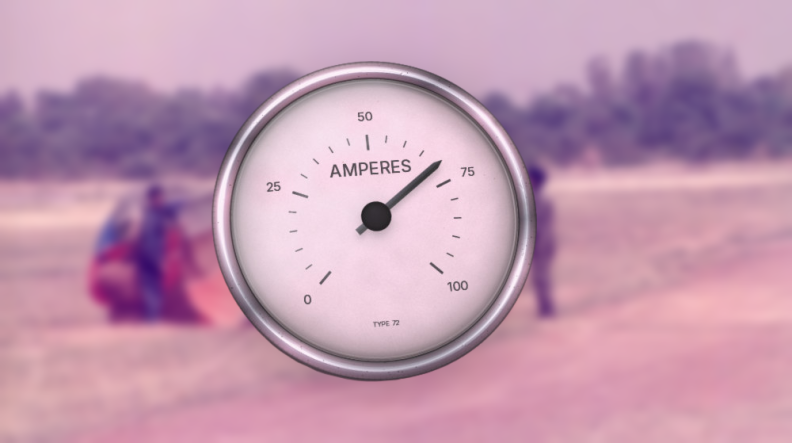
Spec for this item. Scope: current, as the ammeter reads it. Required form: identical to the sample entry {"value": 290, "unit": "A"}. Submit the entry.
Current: {"value": 70, "unit": "A"}
